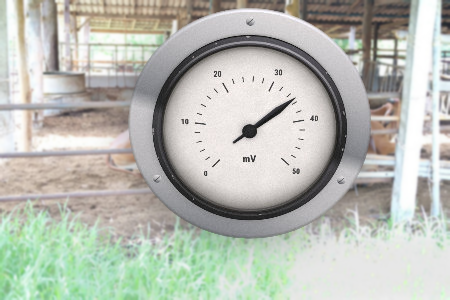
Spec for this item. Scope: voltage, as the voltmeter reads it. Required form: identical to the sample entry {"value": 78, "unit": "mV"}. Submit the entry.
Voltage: {"value": 35, "unit": "mV"}
